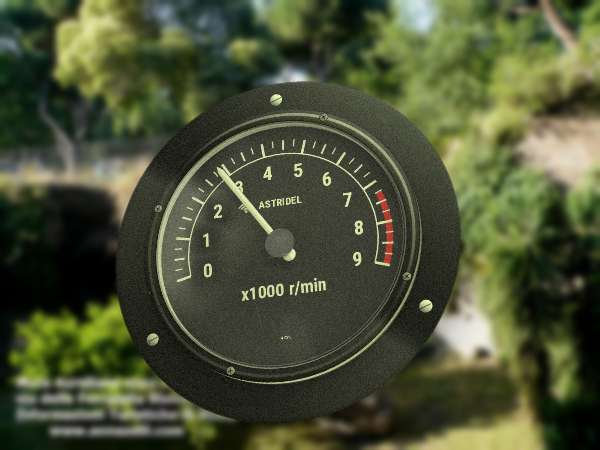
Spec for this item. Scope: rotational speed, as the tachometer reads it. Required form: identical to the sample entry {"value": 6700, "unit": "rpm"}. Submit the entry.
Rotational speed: {"value": 2875, "unit": "rpm"}
